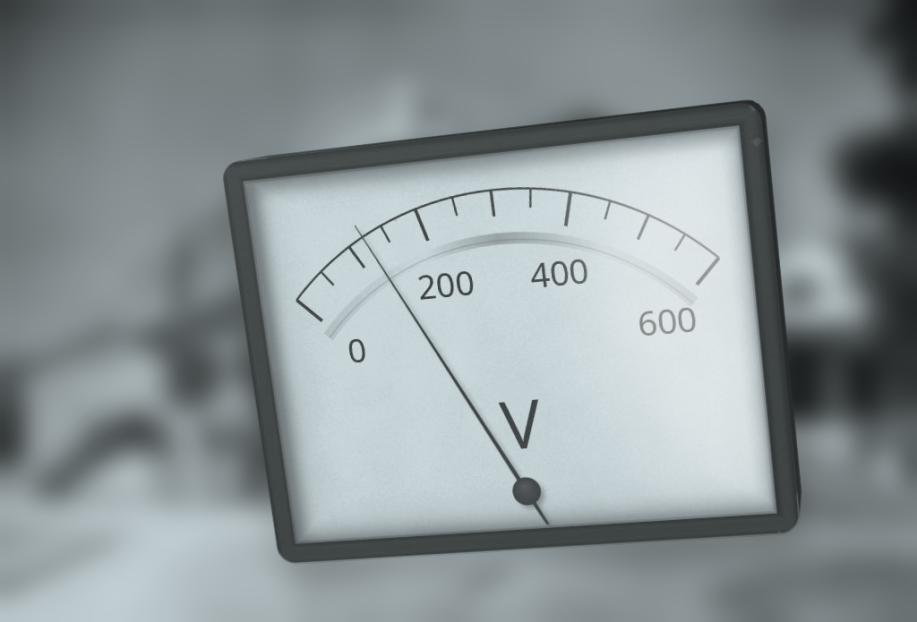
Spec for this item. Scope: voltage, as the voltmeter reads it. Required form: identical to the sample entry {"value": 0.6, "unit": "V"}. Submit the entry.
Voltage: {"value": 125, "unit": "V"}
